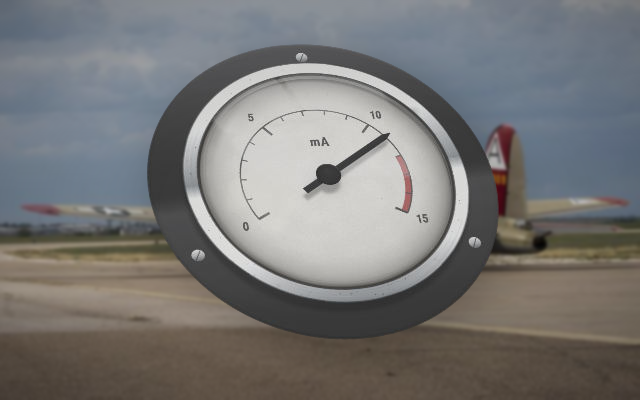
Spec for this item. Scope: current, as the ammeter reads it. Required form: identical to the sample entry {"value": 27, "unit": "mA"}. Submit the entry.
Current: {"value": 11, "unit": "mA"}
